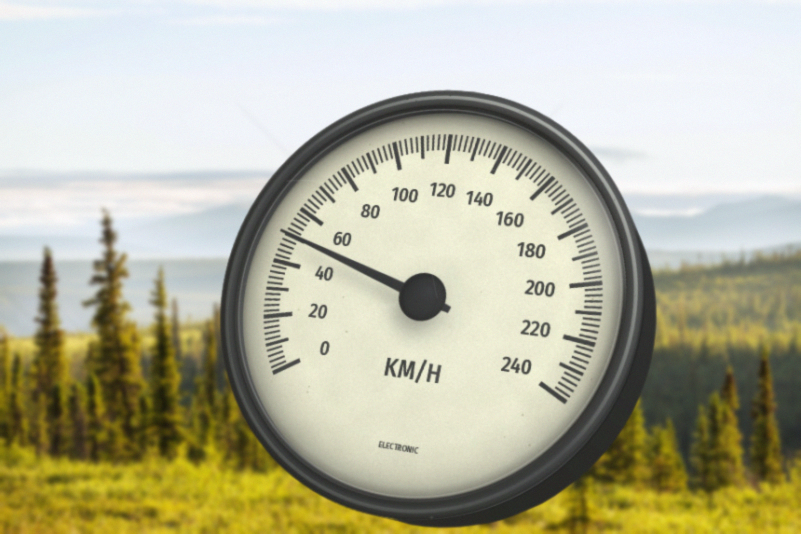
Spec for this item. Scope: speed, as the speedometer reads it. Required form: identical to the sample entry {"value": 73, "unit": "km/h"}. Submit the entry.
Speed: {"value": 50, "unit": "km/h"}
